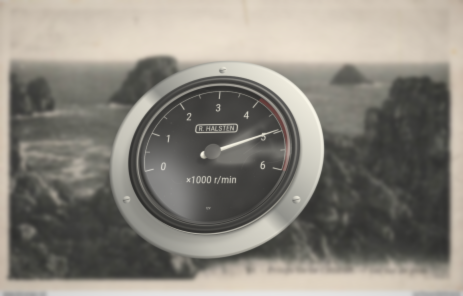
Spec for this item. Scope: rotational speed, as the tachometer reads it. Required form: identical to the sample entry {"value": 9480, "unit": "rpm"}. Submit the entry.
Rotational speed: {"value": 5000, "unit": "rpm"}
